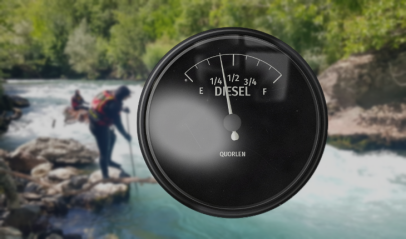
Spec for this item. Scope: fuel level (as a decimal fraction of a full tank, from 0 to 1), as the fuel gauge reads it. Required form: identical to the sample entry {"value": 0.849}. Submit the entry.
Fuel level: {"value": 0.375}
